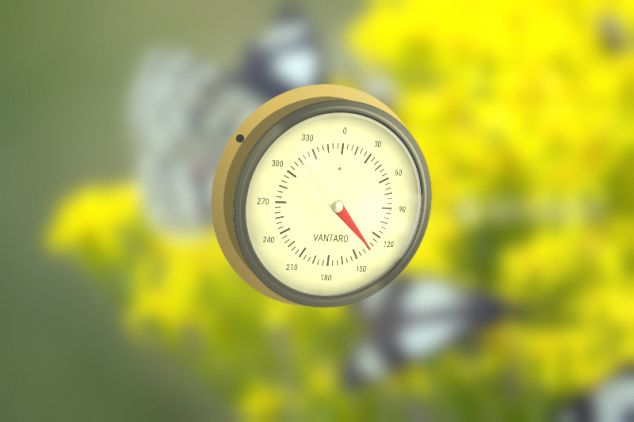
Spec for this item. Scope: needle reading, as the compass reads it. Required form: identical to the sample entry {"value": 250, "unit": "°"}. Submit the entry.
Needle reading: {"value": 135, "unit": "°"}
